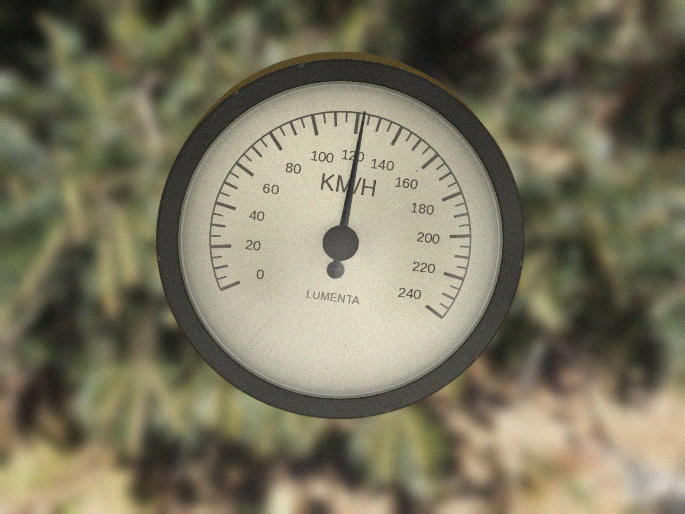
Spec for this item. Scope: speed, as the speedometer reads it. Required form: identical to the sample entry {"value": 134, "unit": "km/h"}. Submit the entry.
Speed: {"value": 122.5, "unit": "km/h"}
